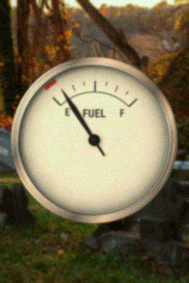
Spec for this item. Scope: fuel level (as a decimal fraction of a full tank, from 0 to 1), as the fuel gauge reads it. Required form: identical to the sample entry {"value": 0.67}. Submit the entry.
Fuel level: {"value": 0.125}
